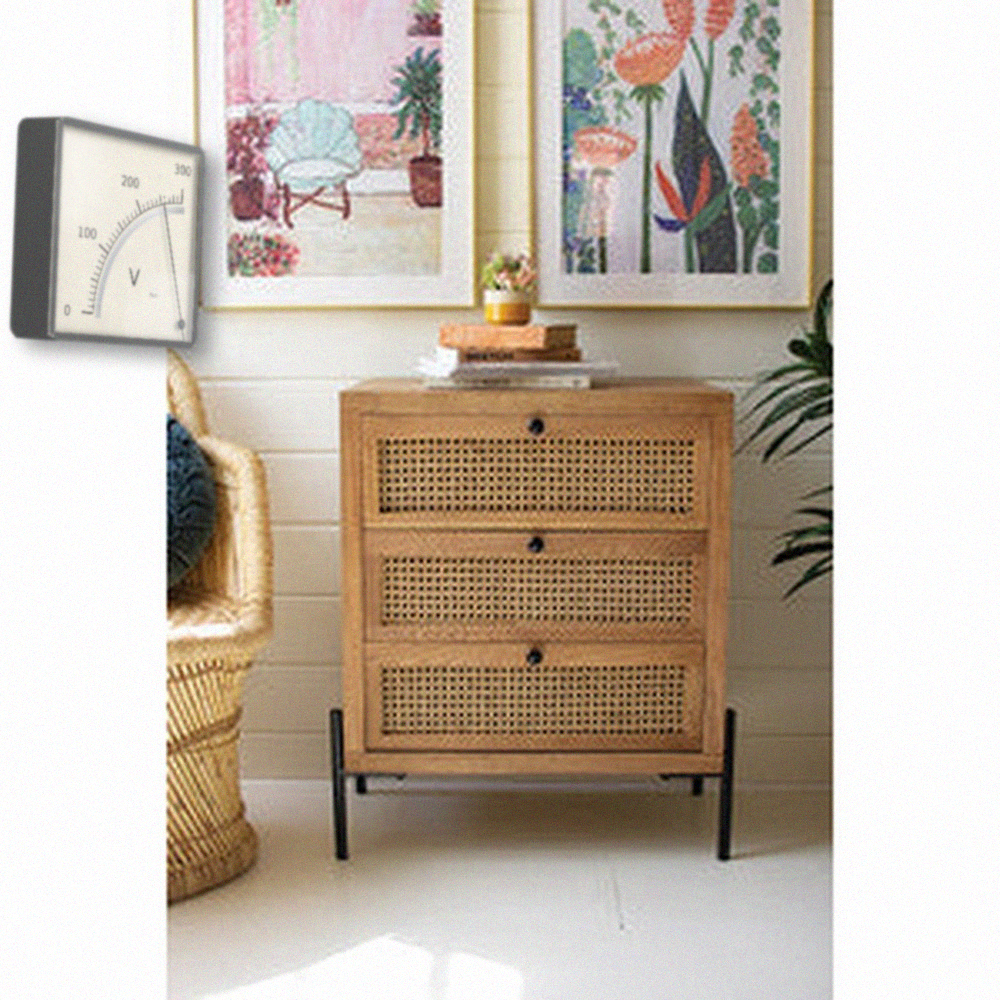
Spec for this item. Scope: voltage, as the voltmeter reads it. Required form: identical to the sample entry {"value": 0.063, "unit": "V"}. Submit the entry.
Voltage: {"value": 250, "unit": "V"}
